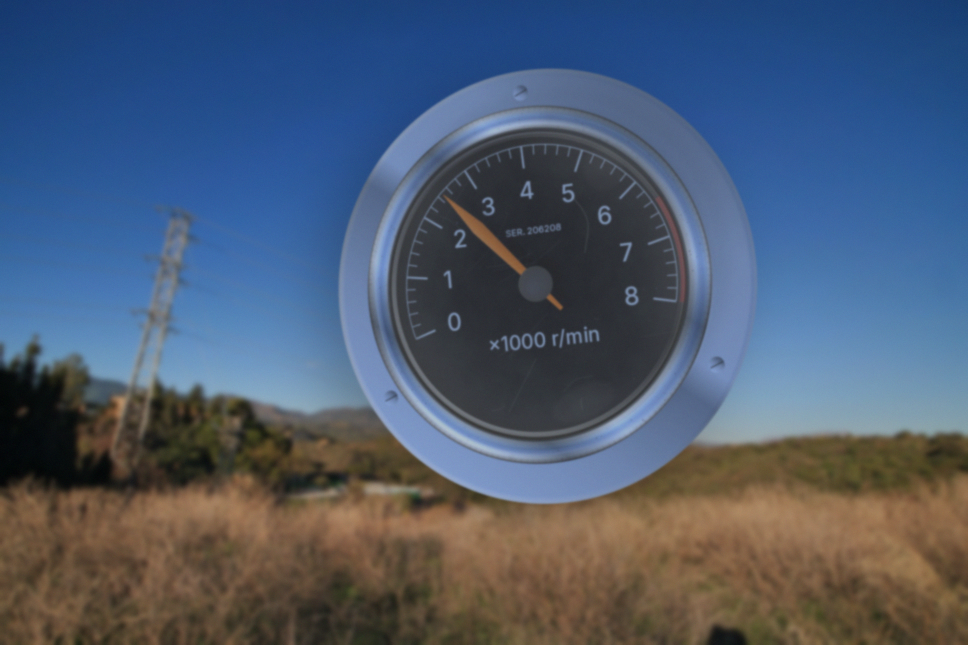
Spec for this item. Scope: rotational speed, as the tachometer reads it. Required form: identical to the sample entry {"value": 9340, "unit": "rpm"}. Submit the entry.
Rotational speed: {"value": 2500, "unit": "rpm"}
